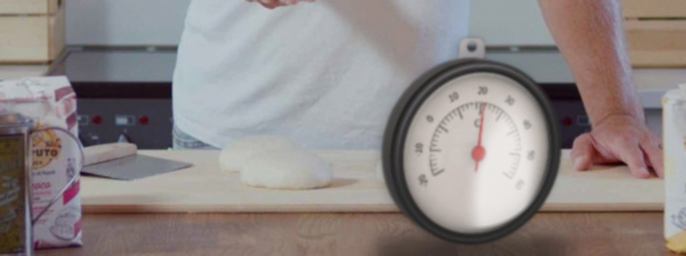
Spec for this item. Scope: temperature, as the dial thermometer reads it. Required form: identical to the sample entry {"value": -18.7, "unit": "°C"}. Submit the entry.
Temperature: {"value": 20, "unit": "°C"}
